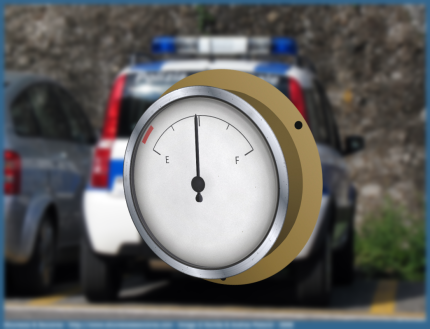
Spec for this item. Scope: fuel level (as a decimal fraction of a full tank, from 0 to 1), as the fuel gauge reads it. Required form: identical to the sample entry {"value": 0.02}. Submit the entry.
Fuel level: {"value": 0.5}
